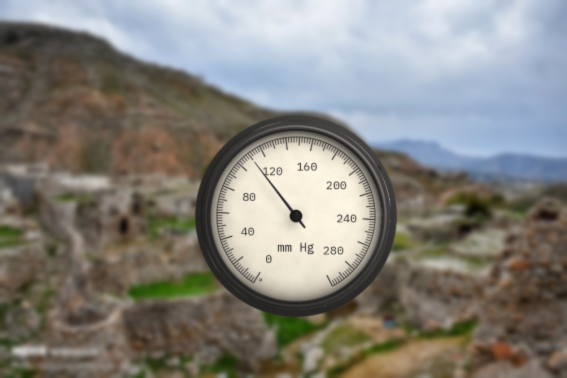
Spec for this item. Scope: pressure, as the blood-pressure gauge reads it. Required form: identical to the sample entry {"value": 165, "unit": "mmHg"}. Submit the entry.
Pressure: {"value": 110, "unit": "mmHg"}
